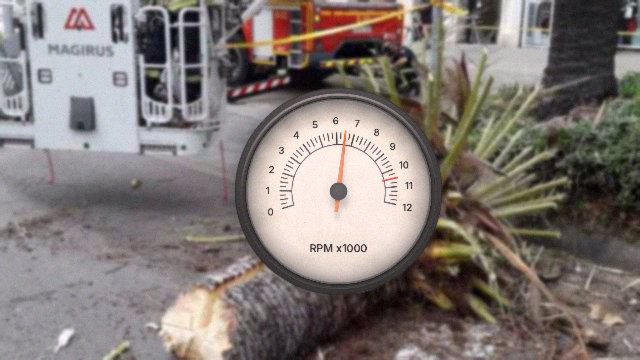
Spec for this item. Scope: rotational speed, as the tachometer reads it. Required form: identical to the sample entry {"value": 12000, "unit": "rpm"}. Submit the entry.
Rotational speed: {"value": 6500, "unit": "rpm"}
